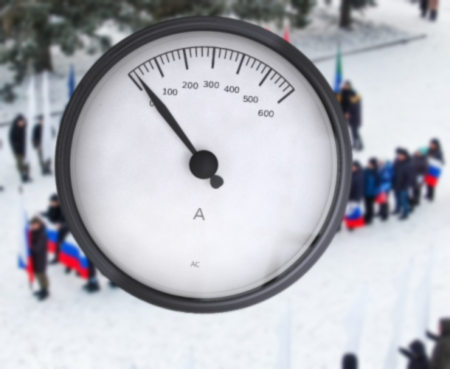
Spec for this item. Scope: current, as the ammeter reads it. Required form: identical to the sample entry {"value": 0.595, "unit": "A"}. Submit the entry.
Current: {"value": 20, "unit": "A"}
